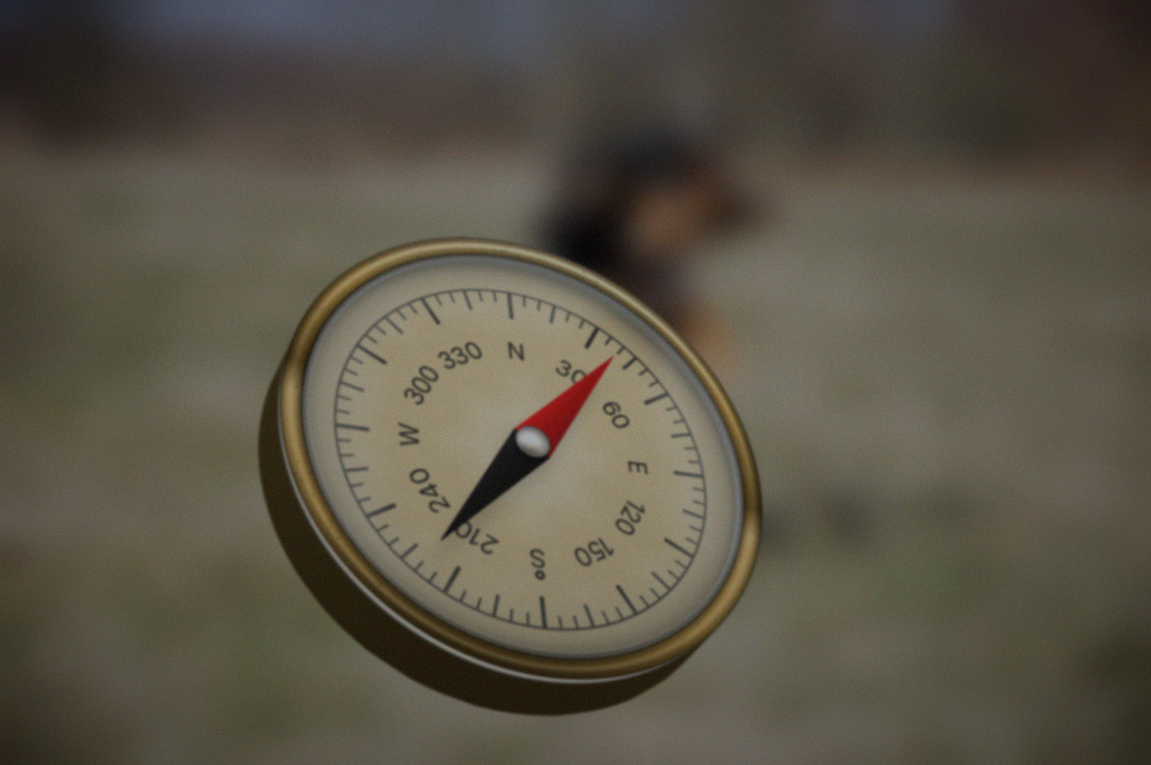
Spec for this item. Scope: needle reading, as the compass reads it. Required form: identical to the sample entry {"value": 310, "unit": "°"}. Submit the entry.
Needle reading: {"value": 40, "unit": "°"}
